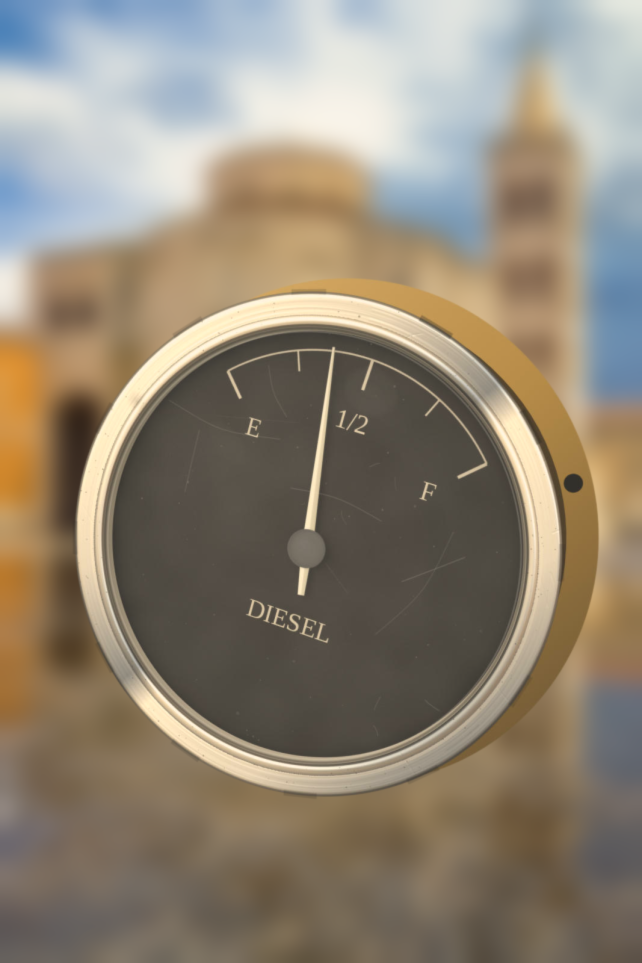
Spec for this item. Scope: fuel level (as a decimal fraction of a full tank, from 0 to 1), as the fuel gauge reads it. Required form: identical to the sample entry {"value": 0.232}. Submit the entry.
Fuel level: {"value": 0.375}
